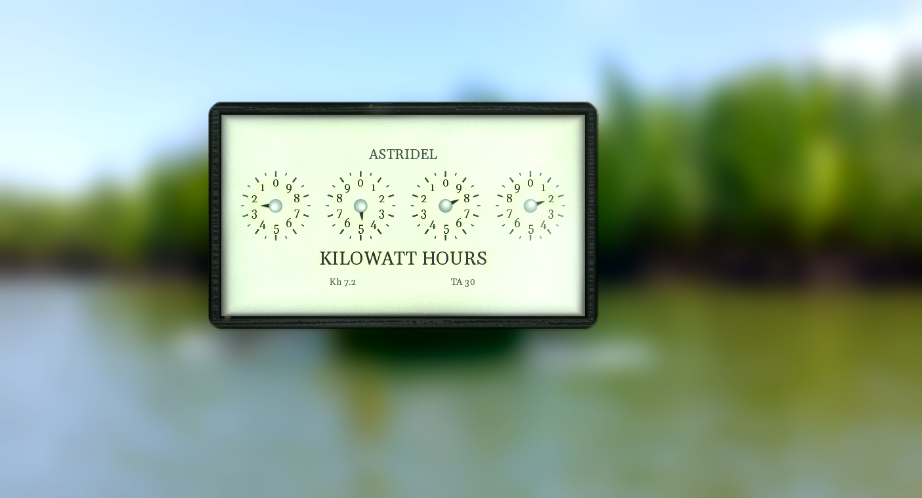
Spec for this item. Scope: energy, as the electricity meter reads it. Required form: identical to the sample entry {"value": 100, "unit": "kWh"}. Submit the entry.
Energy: {"value": 2482, "unit": "kWh"}
